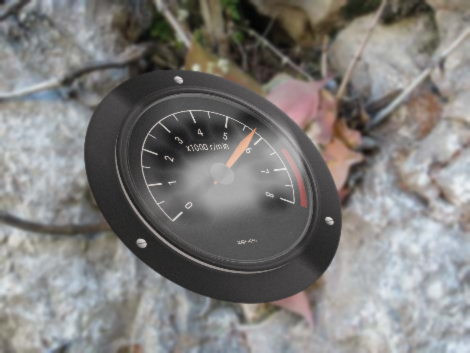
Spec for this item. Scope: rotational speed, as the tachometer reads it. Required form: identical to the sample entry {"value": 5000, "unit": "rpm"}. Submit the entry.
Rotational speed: {"value": 5750, "unit": "rpm"}
